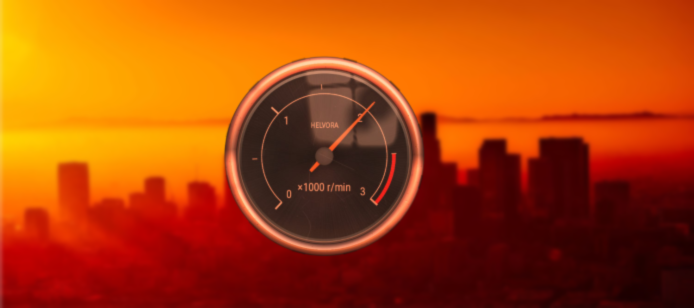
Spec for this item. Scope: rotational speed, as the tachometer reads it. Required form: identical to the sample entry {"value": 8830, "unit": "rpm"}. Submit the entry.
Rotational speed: {"value": 2000, "unit": "rpm"}
